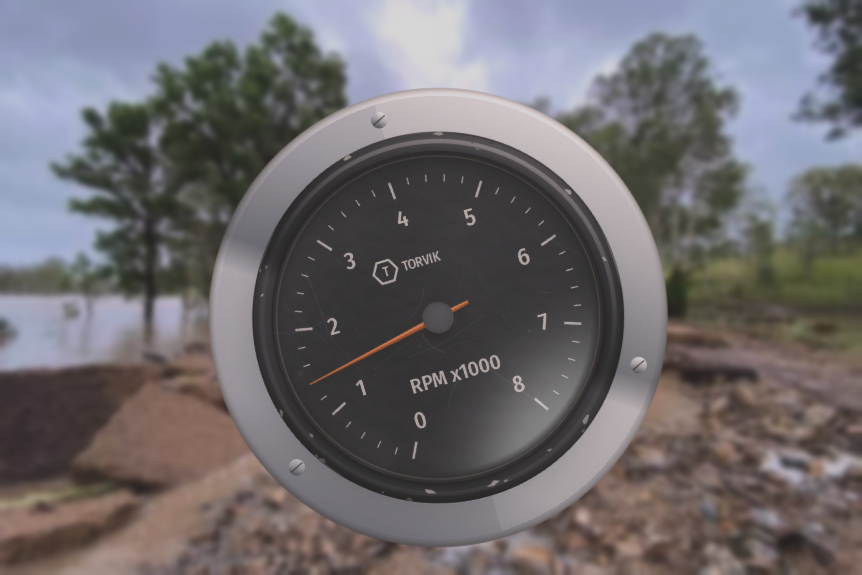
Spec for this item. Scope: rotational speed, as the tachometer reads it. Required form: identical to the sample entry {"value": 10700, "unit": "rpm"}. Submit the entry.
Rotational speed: {"value": 1400, "unit": "rpm"}
